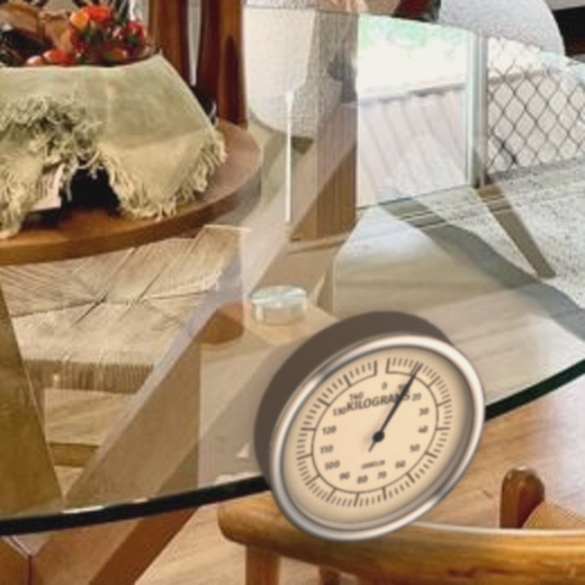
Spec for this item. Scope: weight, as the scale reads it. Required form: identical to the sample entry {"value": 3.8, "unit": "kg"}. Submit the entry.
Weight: {"value": 10, "unit": "kg"}
